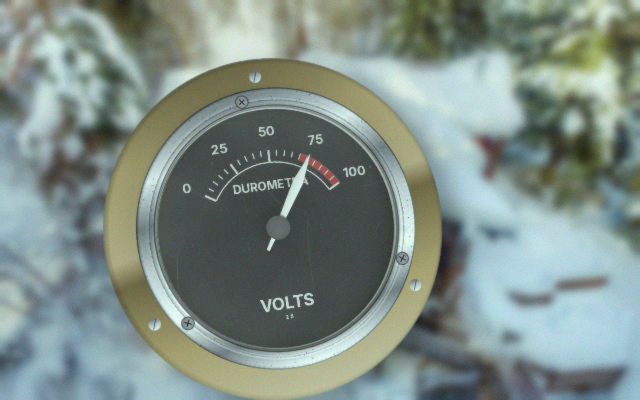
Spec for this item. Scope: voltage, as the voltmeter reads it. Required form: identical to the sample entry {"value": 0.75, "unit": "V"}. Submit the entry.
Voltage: {"value": 75, "unit": "V"}
